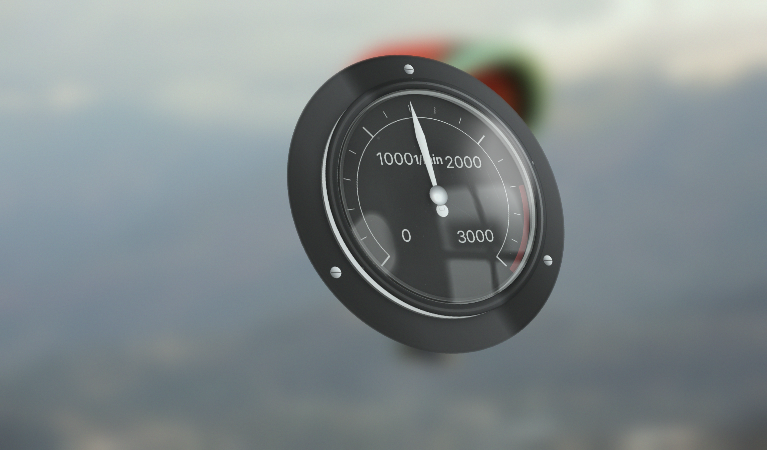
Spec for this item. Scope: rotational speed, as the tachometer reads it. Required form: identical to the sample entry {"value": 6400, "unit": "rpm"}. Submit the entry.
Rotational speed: {"value": 1400, "unit": "rpm"}
